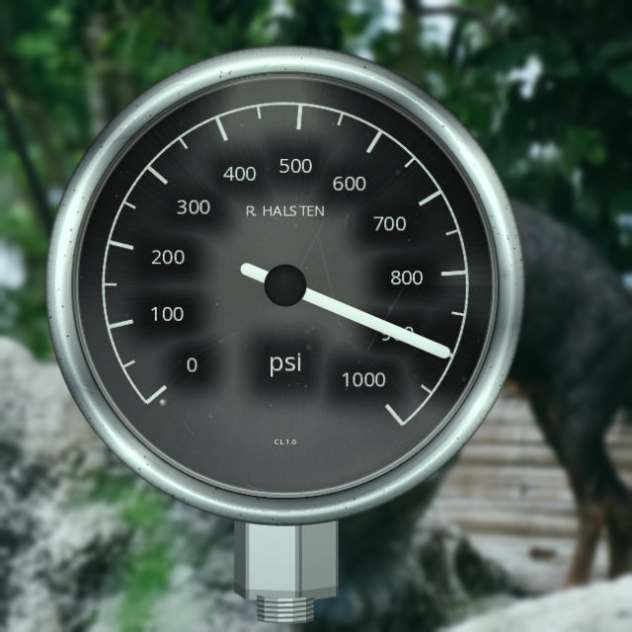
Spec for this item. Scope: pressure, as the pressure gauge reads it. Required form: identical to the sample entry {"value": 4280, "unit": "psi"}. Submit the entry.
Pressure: {"value": 900, "unit": "psi"}
